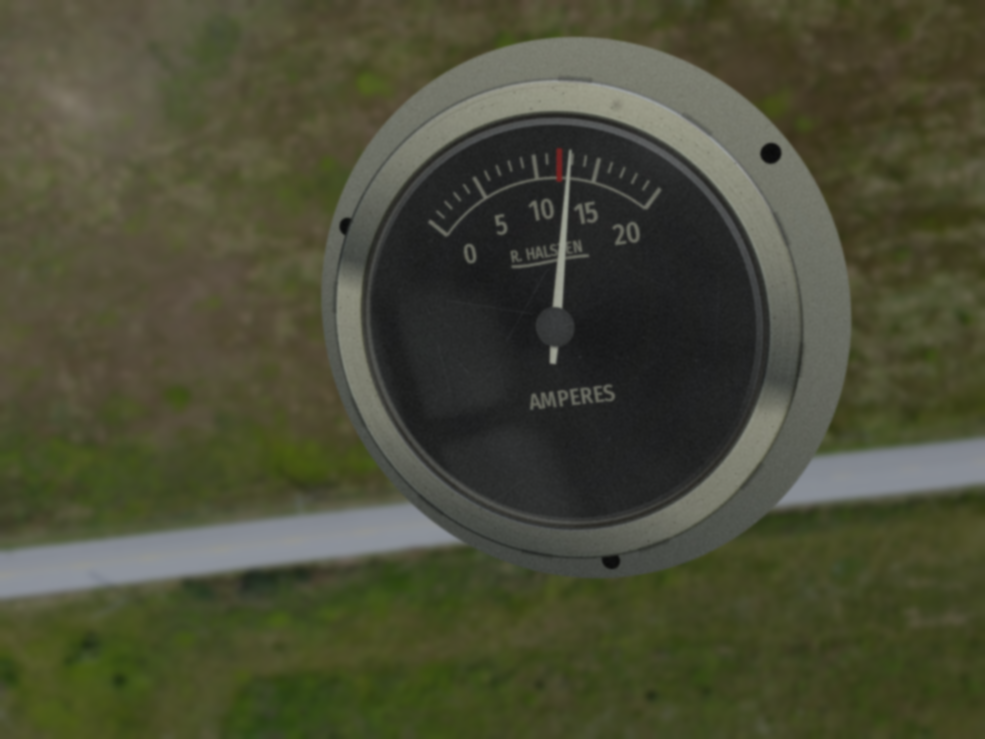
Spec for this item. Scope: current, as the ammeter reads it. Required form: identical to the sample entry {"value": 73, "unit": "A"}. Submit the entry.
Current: {"value": 13, "unit": "A"}
